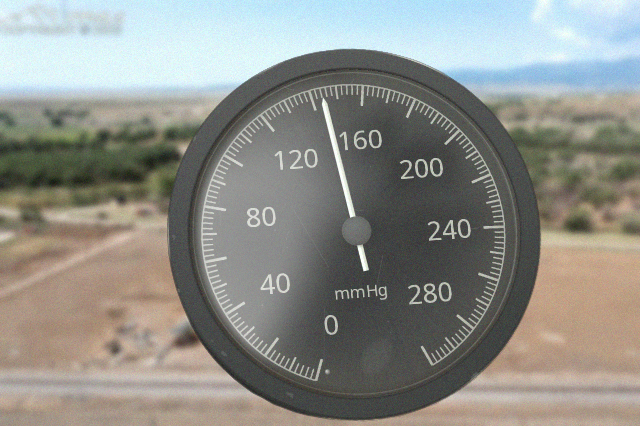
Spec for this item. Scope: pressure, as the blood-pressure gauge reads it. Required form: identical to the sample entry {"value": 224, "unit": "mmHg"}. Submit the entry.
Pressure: {"value": 144, "unit": "mmHg"}
